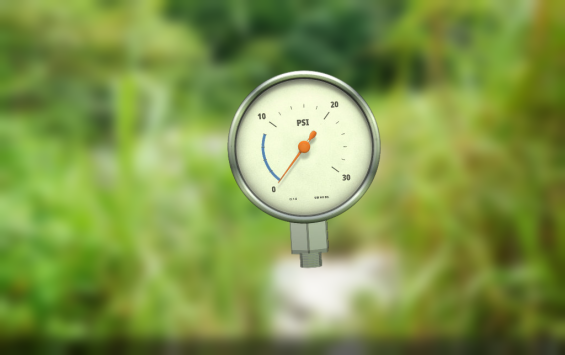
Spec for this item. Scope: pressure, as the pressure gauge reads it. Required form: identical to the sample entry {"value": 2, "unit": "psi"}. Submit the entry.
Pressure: {"value": 0, "unit": "psi"}
